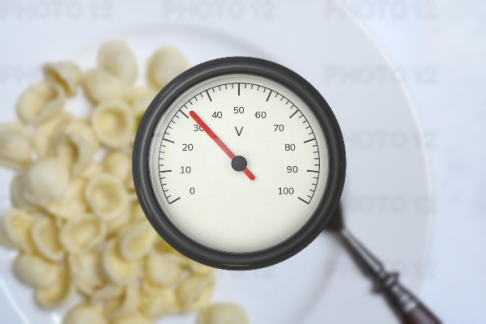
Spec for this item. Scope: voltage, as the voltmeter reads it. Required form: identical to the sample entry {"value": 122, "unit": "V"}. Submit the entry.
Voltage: {"value": 32, "unit": "V"}
